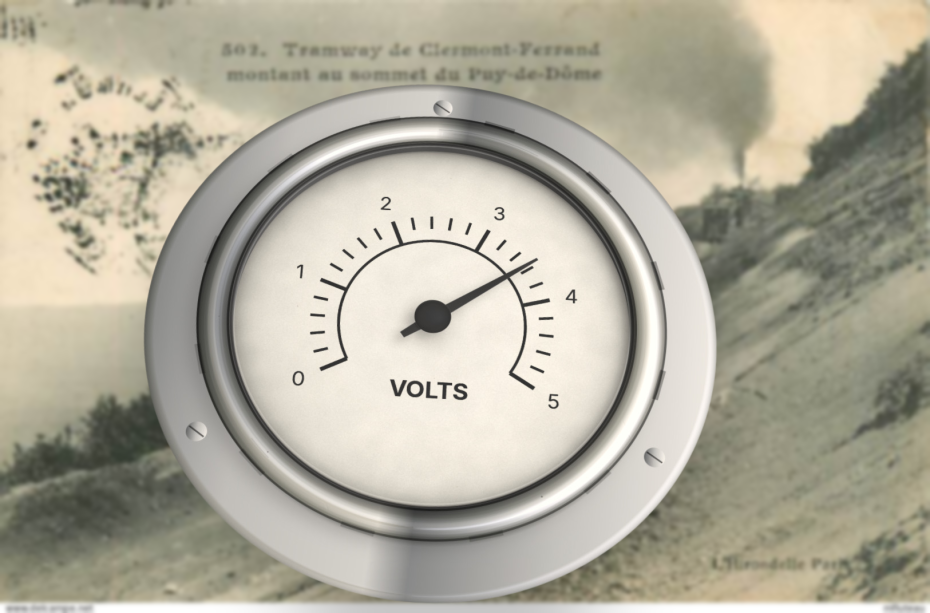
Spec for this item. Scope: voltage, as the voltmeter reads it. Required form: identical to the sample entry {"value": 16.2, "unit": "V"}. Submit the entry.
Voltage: {"value": 3.6, "unit": "V"}
